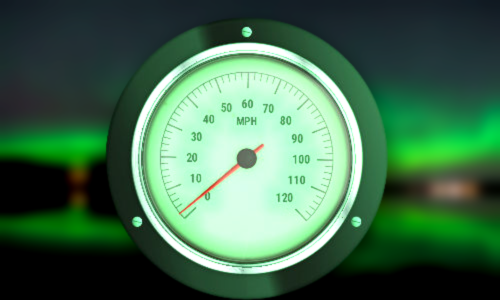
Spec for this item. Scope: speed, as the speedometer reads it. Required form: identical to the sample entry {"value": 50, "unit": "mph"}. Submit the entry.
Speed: {"value": 2, "unit": "mph"}
